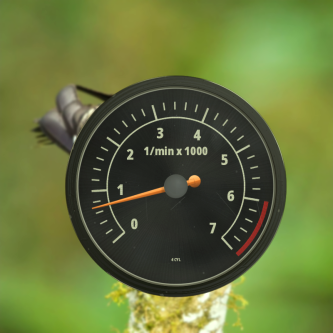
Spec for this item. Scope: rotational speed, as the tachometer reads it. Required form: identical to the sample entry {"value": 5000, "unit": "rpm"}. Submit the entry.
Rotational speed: {"value": 700, "unit": "rpm"}
